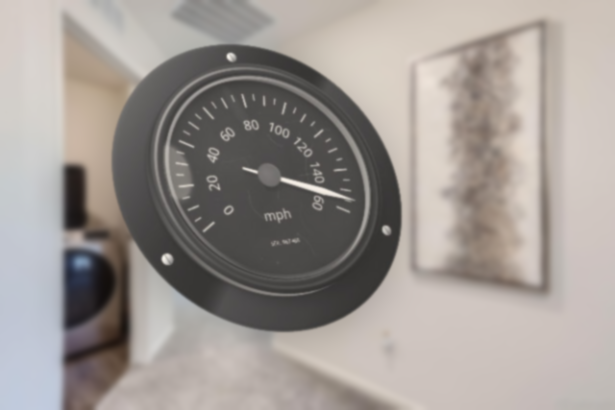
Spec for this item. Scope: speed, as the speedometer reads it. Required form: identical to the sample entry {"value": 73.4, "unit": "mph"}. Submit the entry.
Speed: {"value": 155, "unit": "mph"}
